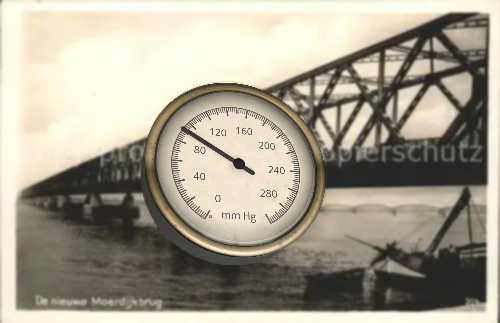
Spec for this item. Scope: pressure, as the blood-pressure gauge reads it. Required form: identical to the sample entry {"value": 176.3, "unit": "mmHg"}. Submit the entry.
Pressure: {"value": 90, "unit": "mmHg"}
